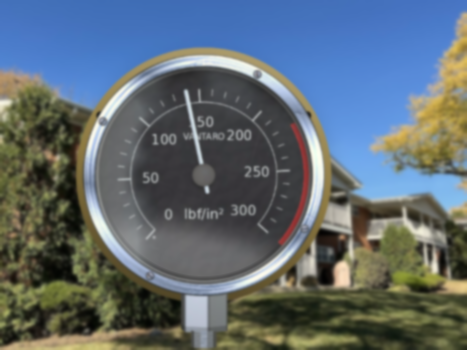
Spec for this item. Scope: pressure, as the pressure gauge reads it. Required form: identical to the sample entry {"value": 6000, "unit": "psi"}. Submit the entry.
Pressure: {"value": 140, "unit": "psi"}
